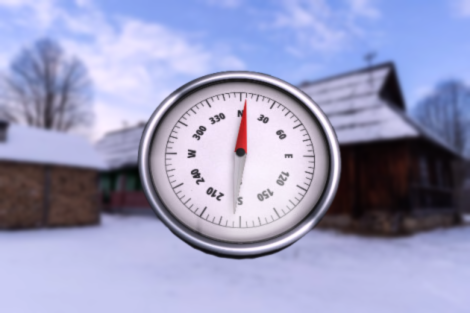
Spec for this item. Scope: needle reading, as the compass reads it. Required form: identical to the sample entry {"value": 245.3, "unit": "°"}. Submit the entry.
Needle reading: {"value": 5, "unit": "°"}
